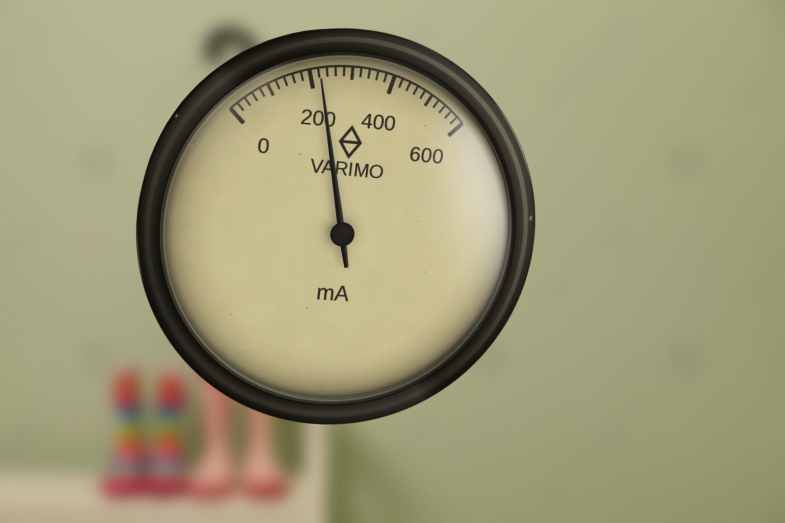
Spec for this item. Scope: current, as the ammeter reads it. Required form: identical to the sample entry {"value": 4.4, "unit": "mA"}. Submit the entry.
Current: {"value": 220, "unit": "mA"}
